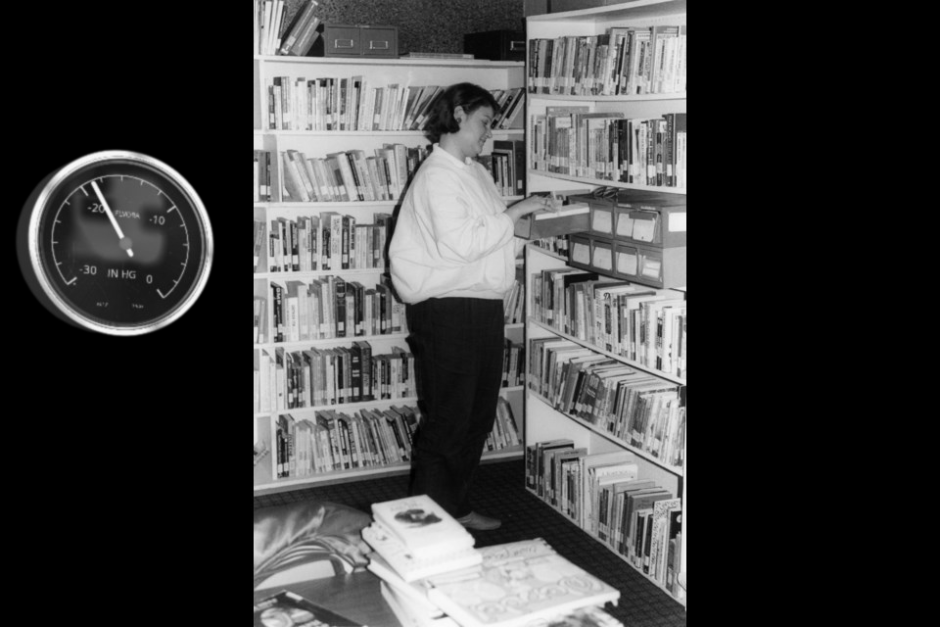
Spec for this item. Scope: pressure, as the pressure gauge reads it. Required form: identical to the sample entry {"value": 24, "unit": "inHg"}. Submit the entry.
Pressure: {"value": -19, "unit": "inHg"}
